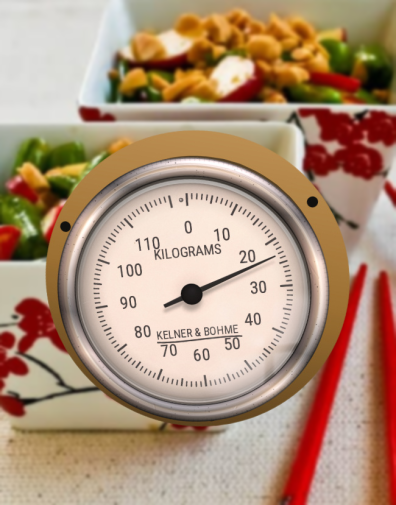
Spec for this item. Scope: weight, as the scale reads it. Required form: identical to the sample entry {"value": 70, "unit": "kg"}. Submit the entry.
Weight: {"value": 23, "unit": "kg"}
